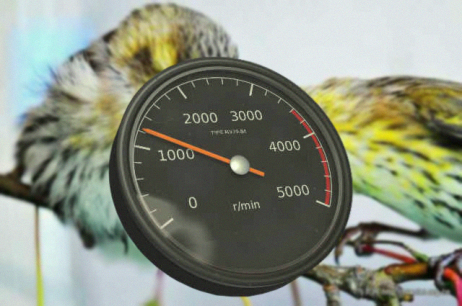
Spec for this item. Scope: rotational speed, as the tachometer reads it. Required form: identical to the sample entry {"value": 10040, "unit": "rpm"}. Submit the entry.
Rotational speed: {"value": 1200, "unit": "rpm"}
